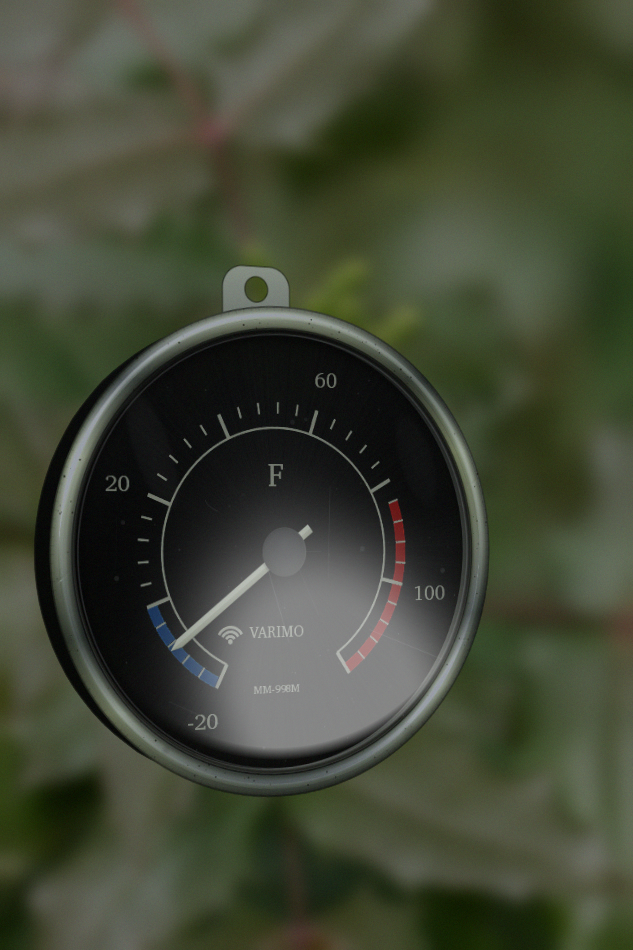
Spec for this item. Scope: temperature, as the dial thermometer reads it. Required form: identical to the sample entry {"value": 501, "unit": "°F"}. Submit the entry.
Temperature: {"value": -8, "unit": "°F"}
